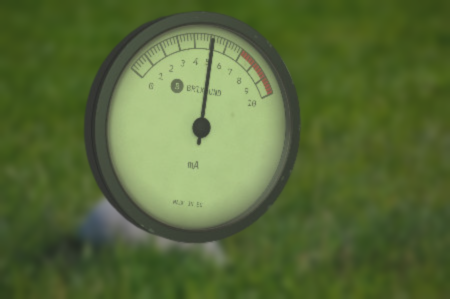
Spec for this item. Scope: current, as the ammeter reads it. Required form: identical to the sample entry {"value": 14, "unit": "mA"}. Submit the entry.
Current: {"value": 5, "unit": "mA"}
